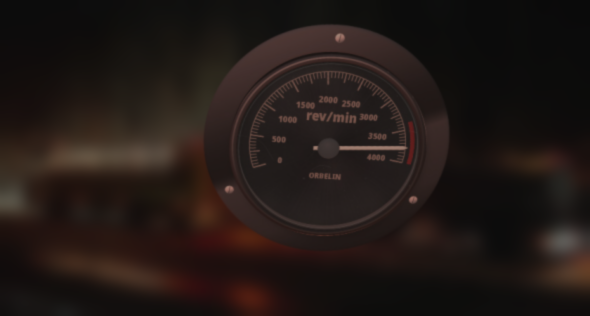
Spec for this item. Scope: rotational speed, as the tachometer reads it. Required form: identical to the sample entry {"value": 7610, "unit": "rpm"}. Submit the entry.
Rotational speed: {"value": 3750, "unit": "rpm"}
